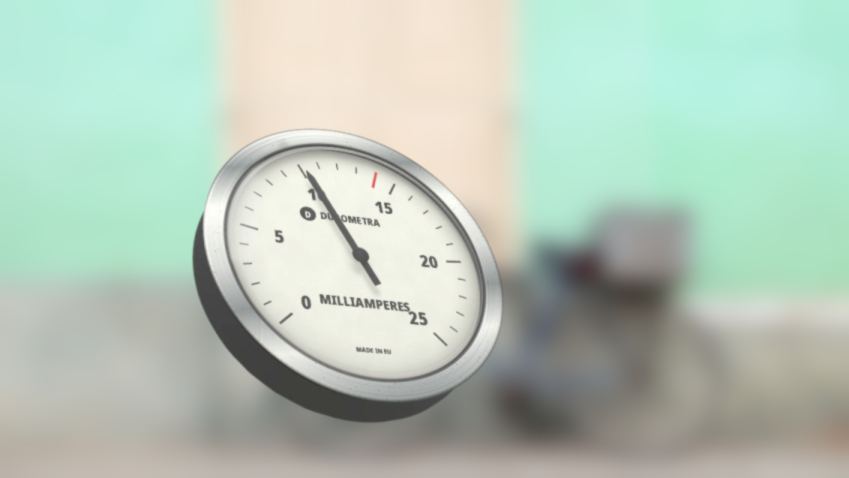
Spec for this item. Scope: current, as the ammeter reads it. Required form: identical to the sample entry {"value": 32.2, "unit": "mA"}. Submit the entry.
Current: {"value": 10, "unit": "mA"}
